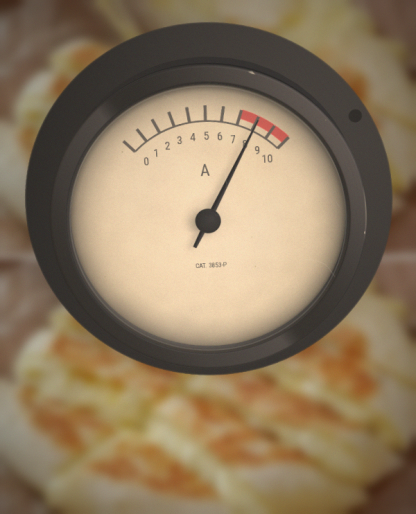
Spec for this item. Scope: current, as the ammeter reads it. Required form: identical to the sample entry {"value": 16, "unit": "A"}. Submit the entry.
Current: {"value": 8, "unit": "A"}
